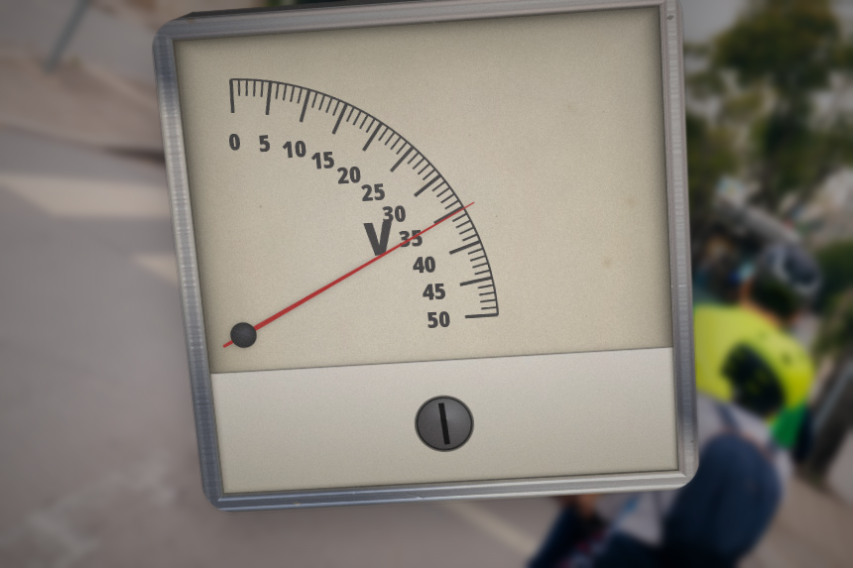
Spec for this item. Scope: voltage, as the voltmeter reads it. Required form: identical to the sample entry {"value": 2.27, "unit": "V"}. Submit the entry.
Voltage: {"value": 35, "unit": "V"}
